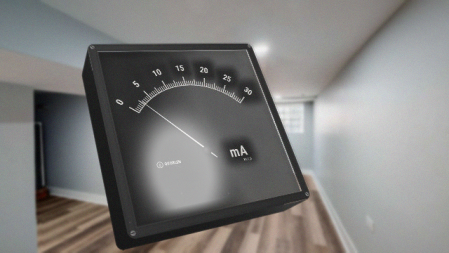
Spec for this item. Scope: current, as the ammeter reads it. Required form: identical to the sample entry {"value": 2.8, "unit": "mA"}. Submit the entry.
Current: {"value": 2.5, "unit": "mA"}
